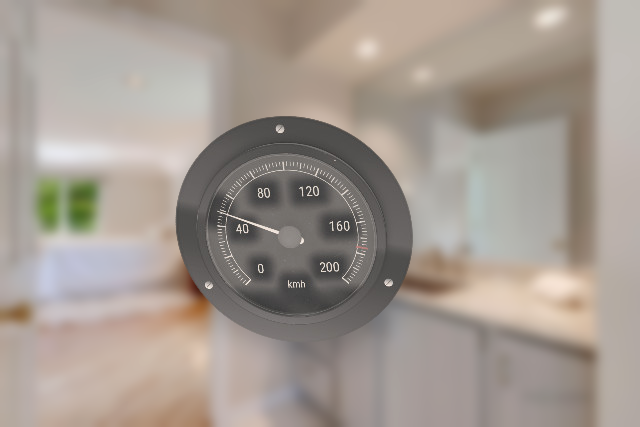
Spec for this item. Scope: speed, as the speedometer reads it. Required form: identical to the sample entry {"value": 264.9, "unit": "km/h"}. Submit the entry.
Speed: {"value": 50, "unit": "km/h"}
